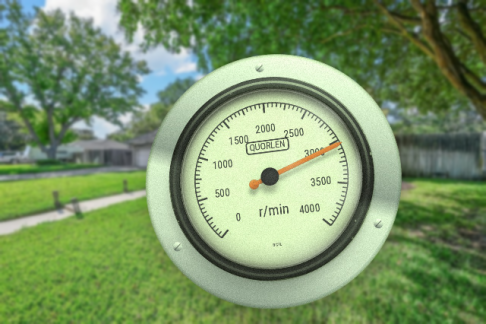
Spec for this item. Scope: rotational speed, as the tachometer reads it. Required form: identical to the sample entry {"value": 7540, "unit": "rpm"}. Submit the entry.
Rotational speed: {"value": 3050, "unit": "rpm"}
